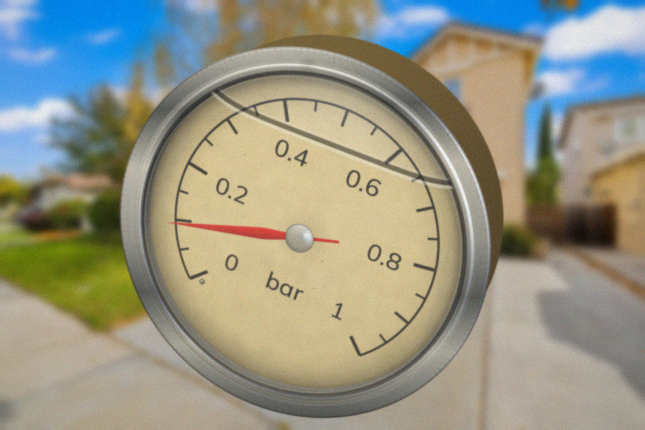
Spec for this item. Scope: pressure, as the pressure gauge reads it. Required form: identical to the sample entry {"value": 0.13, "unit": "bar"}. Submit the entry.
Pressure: {"value": 0.1, "unit": "bar"}
